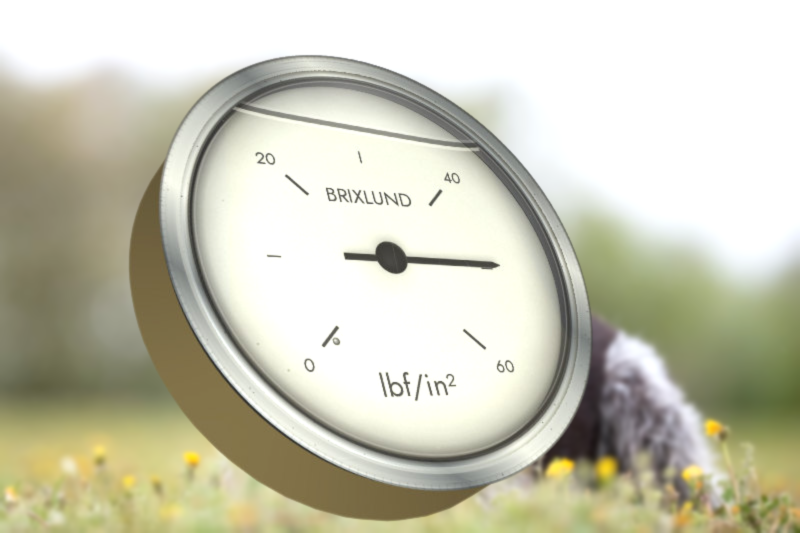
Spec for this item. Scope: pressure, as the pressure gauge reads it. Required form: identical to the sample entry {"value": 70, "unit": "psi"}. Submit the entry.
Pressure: {"value": 50, "unit": "psi"}
